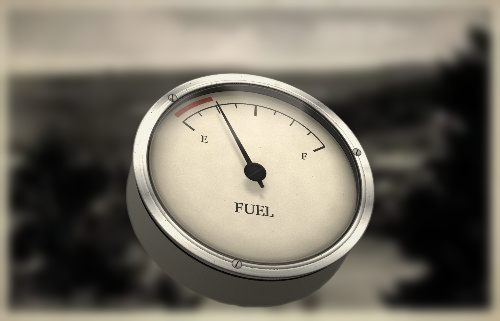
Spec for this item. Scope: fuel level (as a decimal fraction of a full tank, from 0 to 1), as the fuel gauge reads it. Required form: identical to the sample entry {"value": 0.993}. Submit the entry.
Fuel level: {"value": 0.25}
